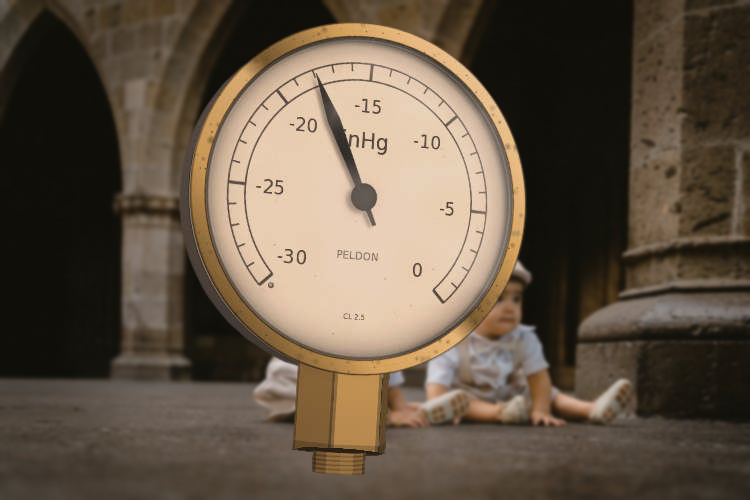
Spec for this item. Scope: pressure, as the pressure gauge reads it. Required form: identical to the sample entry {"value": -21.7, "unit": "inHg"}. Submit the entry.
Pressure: {"value": -18, "unit": "inHg"}
